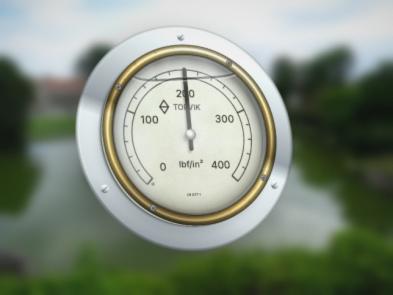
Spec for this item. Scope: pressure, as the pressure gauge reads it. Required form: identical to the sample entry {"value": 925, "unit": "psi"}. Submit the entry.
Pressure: {"value": 200, "unit": "psi"}
